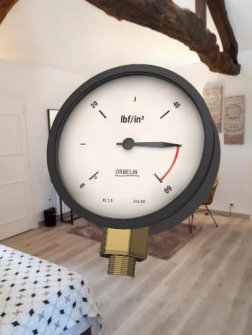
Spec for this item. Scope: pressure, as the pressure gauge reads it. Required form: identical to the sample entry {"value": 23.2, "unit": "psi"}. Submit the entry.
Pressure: {"value": 50, "unit": "psi"}
